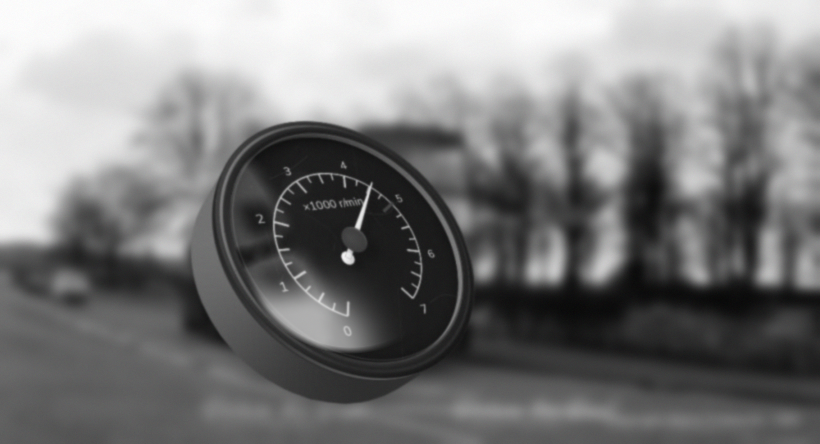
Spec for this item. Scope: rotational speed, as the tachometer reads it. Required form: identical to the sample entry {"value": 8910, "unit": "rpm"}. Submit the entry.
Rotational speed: {"value": 4500, "unit": "rpm"}
